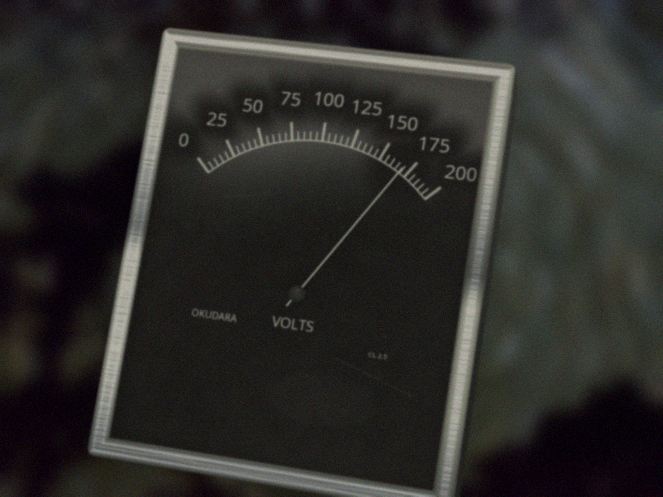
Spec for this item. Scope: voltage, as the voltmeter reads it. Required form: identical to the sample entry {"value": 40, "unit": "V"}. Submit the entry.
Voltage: {"value": 170, "unit": "V"}
